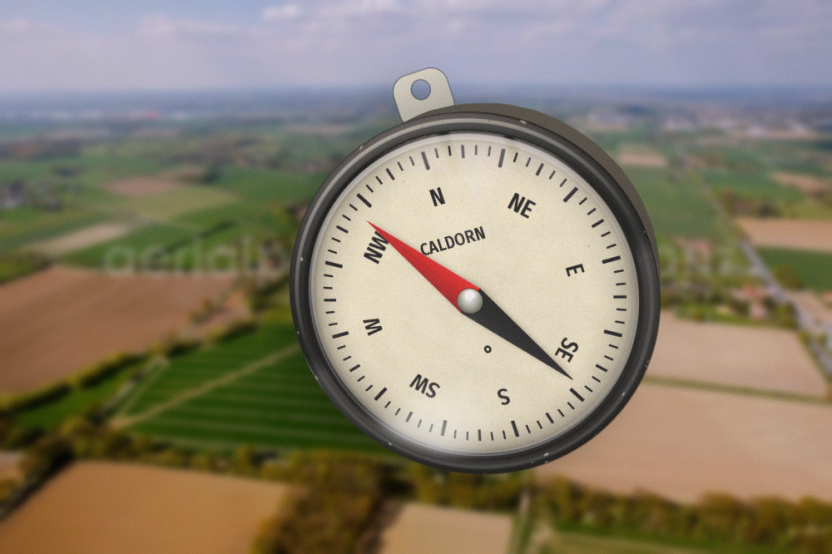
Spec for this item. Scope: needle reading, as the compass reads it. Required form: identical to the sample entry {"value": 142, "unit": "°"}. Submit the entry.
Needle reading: {"value": 325, "unit": "°"}
